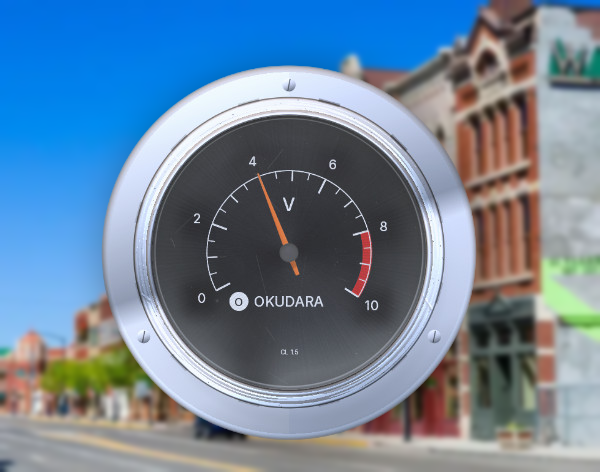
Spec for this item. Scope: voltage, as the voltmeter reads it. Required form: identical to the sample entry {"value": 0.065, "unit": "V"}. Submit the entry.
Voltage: {"value": 4, "unit": "V"}
